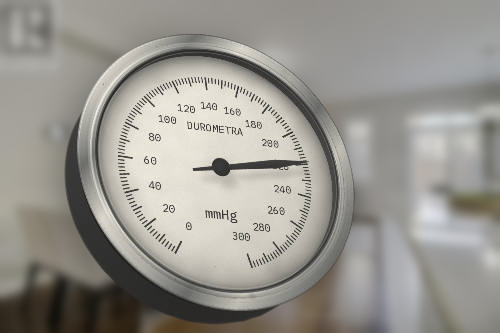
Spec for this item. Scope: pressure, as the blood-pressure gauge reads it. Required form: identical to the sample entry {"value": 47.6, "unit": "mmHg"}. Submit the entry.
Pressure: {"value": 220, "unit": "mmHg"}
